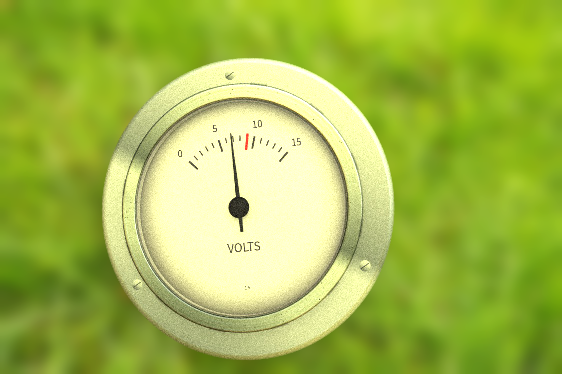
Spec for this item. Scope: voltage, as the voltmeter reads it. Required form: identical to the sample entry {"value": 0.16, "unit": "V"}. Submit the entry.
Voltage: {"value": 7, "unit": "V"}
